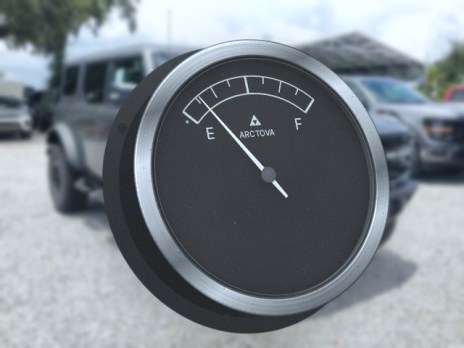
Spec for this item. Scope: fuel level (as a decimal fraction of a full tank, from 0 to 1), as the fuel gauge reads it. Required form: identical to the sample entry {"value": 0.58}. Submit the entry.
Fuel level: {"value": 0.125}
